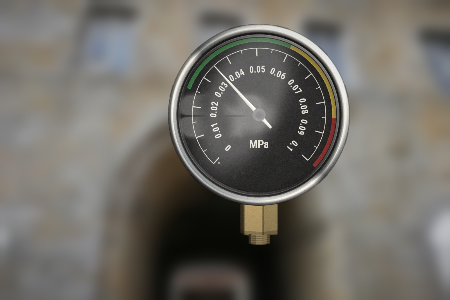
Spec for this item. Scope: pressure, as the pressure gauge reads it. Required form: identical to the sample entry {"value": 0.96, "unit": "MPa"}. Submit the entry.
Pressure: {"value": 0.035, "unit": "MPa"}
